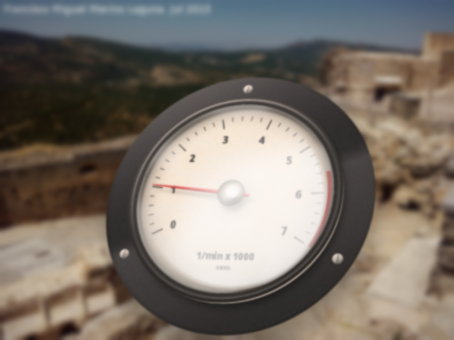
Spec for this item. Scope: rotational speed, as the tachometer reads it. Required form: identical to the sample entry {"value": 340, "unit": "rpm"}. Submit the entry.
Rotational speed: {"value": 1000, "unit": "rpm"}
